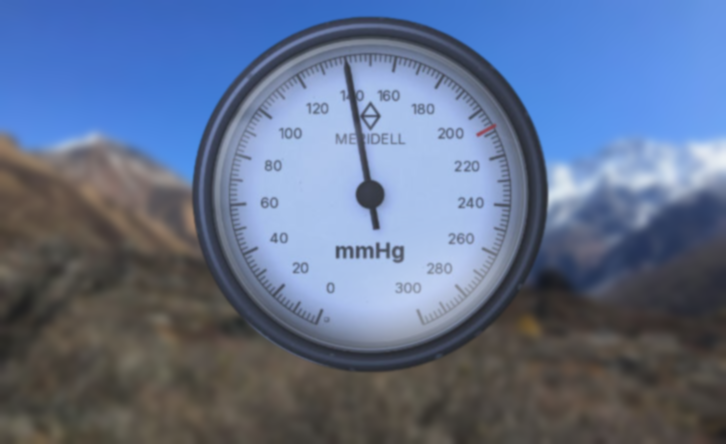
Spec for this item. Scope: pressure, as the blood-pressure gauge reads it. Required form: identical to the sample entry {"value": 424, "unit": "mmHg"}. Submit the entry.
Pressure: {"value": 140, "unit": "mmHg"}
